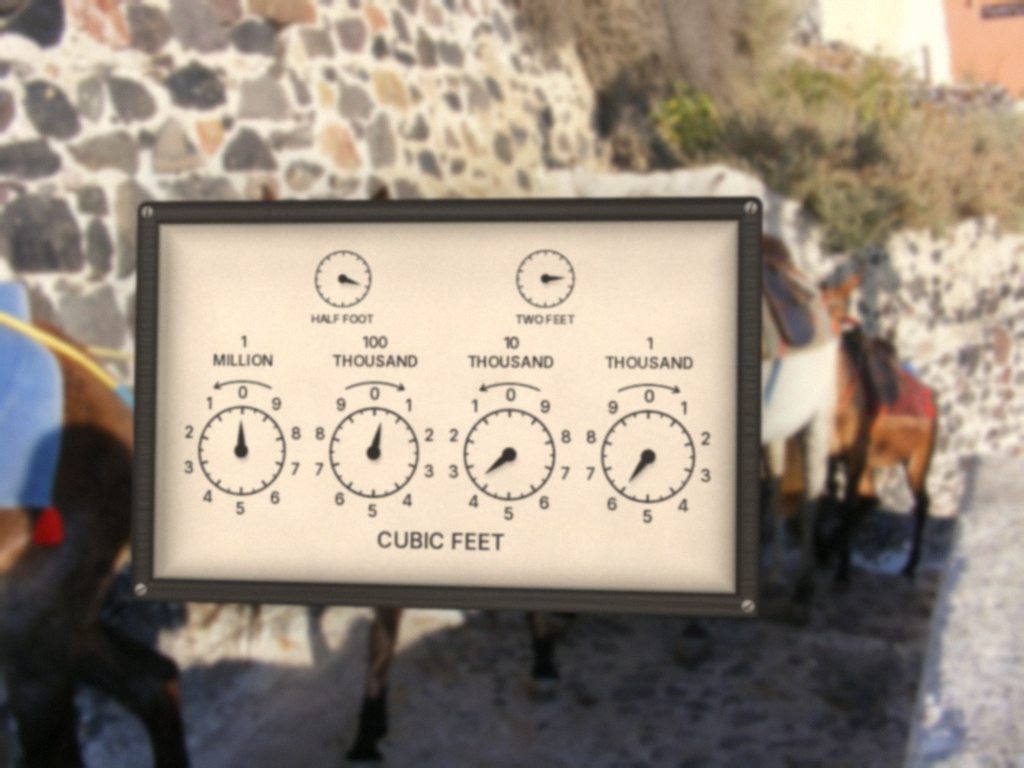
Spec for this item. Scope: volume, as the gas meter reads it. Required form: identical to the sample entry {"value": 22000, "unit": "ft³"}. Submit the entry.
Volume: {"value": 3600, "unit": "ft³"}
